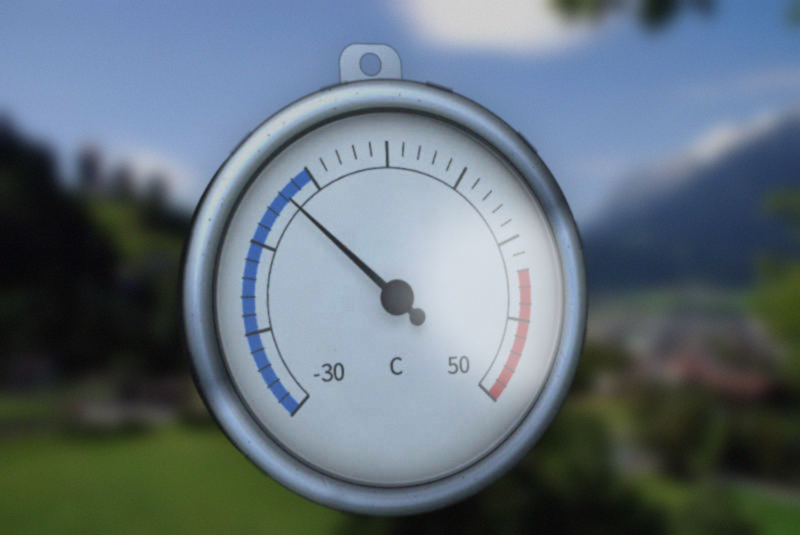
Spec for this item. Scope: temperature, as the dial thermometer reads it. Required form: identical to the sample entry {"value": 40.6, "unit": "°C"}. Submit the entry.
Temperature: {"value": -4, "unit": "°C"}
